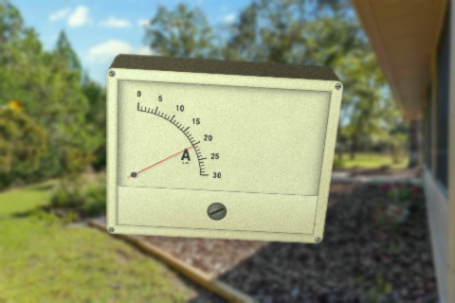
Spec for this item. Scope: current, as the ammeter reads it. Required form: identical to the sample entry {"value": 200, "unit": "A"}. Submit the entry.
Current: {"value": 20, "unit": "A"}
